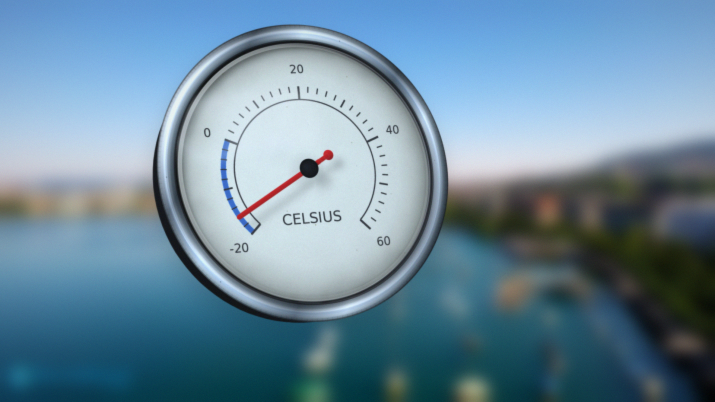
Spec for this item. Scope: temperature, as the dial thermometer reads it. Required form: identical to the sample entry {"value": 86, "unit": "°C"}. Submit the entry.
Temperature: {"value": -16, "unit": "°C"}
